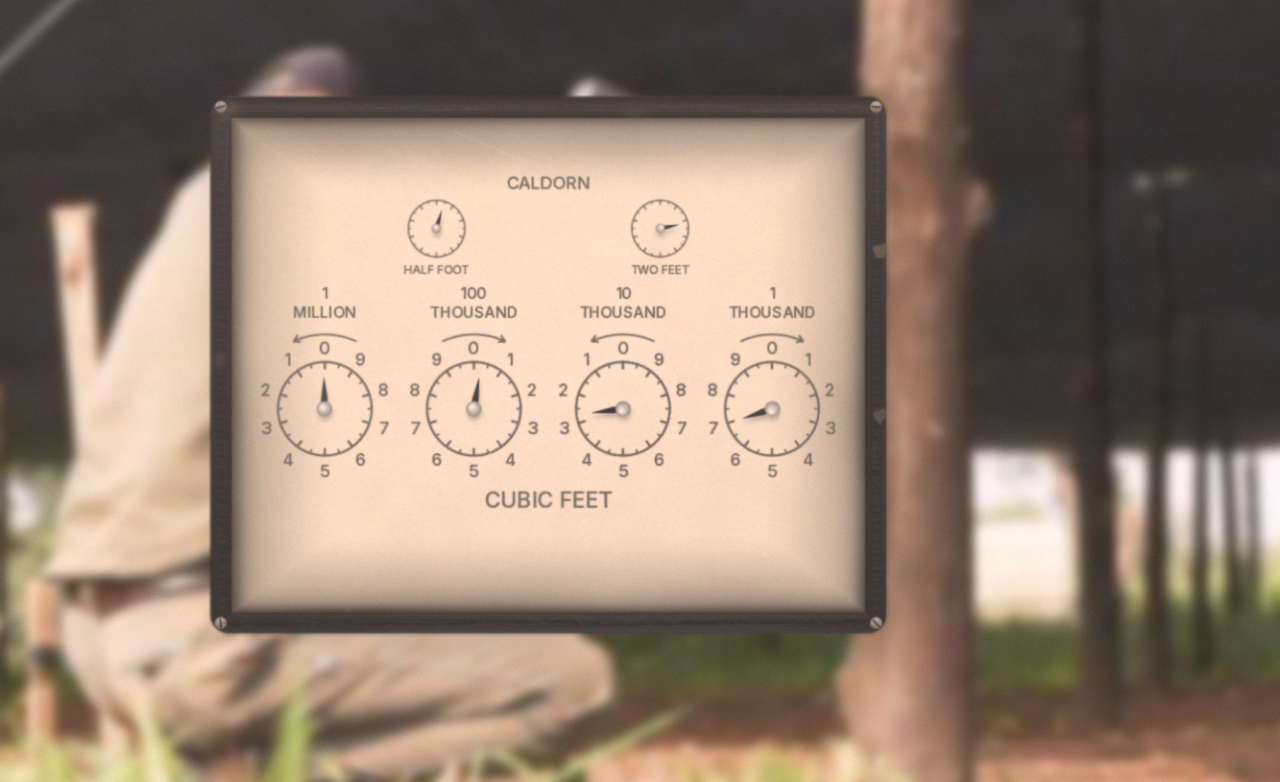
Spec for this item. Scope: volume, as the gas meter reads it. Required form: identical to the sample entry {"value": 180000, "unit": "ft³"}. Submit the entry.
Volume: {"value": 2700, "unit": "ft³"}
